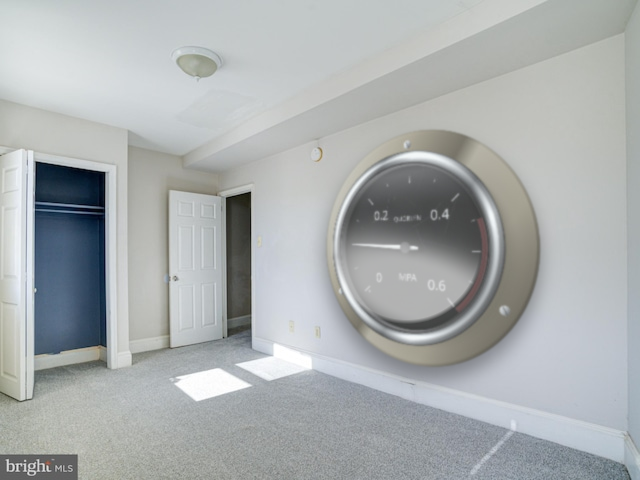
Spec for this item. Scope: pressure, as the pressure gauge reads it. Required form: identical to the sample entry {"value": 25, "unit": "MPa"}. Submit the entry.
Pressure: {"value": 0.1, "unit": "MPa"}
